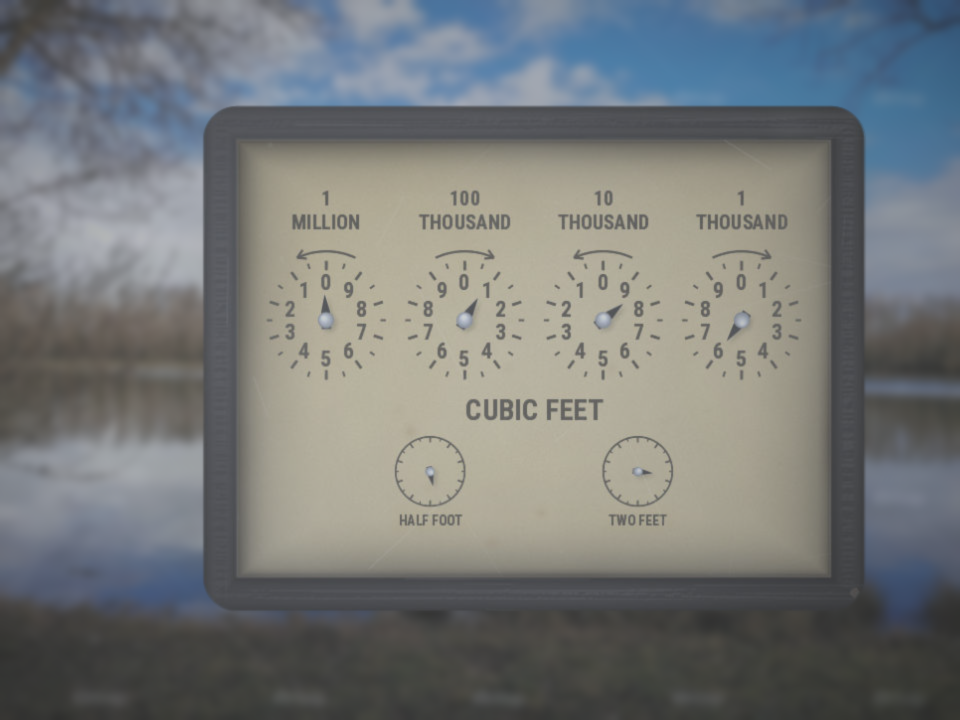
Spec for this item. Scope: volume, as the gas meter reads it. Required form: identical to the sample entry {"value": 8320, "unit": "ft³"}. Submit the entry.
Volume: {"value": 8600, "unit": "ft³"}
